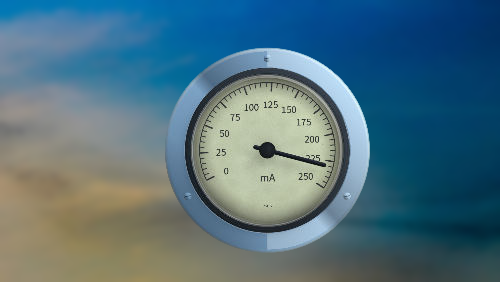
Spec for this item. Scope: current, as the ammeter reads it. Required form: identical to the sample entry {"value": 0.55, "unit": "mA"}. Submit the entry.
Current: {"value": 230, "unit": "mA"}
